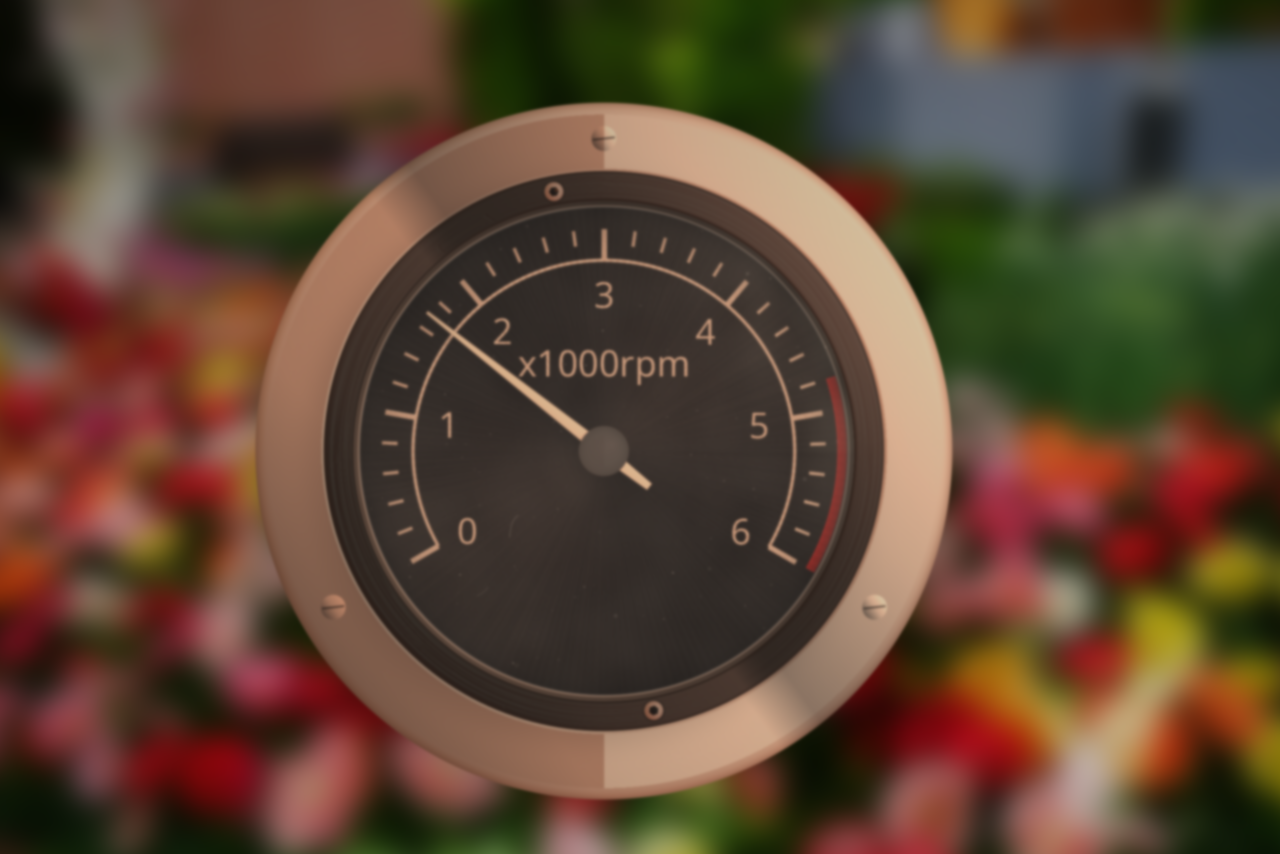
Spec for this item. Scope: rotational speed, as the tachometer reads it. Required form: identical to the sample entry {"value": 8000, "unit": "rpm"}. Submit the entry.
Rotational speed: {"value": 1700, "unit": "rpm"}
